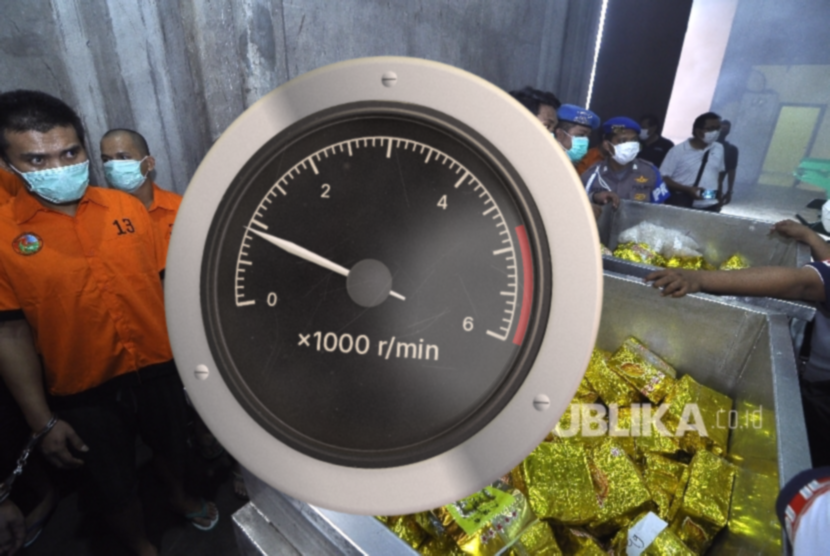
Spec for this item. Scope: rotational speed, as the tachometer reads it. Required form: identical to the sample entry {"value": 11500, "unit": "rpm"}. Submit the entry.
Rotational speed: {"value": 900, "unit": "rpm"}
